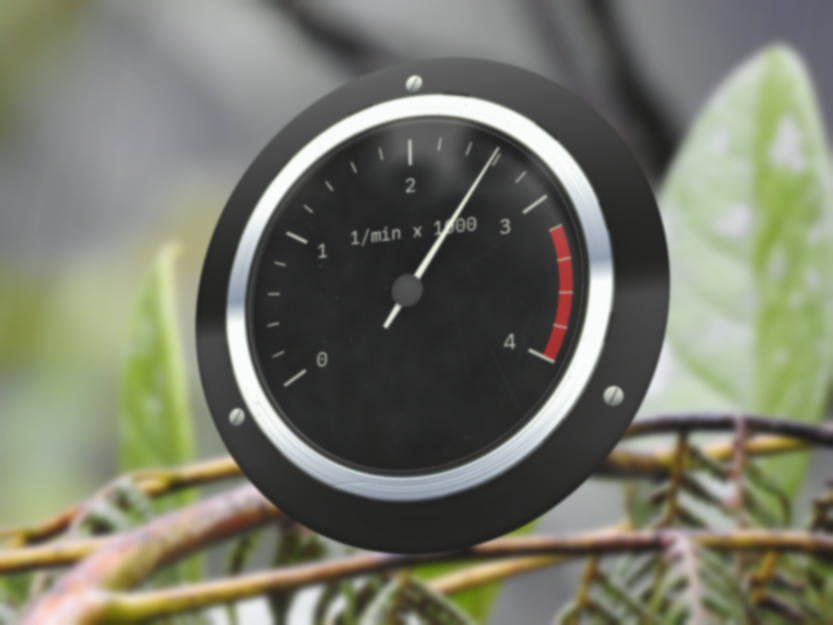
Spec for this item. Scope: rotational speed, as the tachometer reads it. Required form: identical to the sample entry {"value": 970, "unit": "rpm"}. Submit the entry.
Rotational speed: {"value": 2600, "unit": "rpm"}
